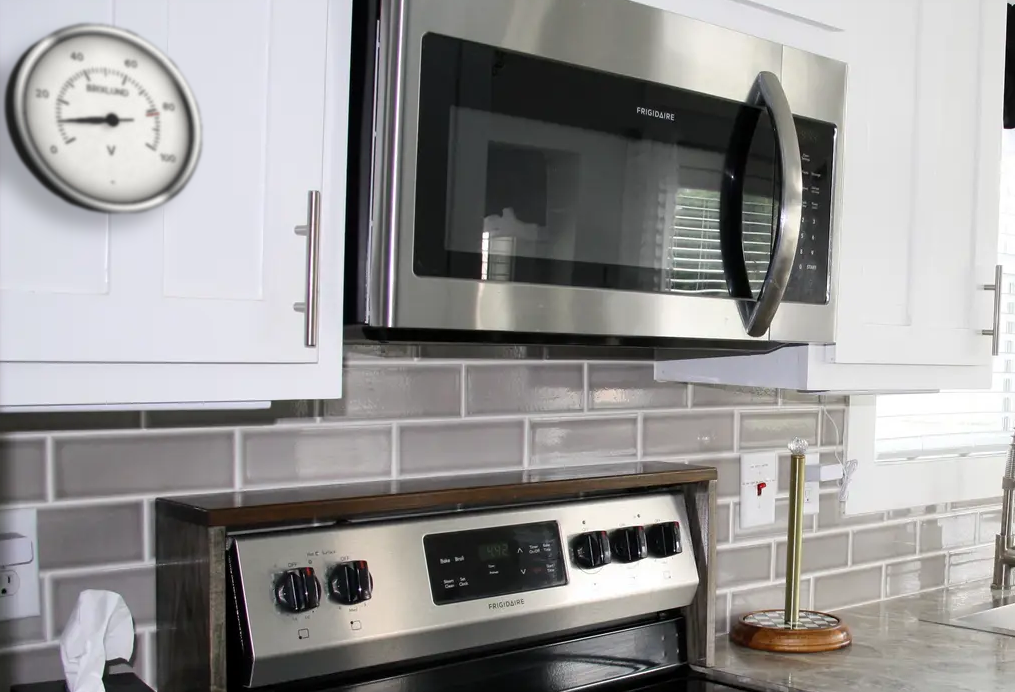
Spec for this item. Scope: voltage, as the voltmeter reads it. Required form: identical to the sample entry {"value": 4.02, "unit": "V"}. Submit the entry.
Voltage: {"value": 10, "unit": "V"}
